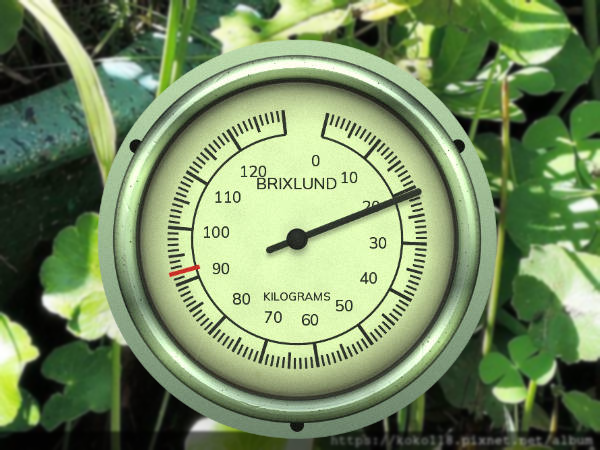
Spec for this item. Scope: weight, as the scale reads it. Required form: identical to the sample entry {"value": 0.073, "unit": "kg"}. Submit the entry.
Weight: {"value": 21, "unit": "kg"}
